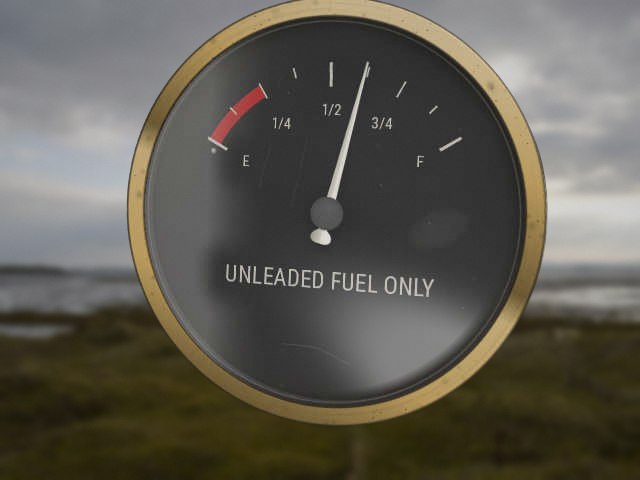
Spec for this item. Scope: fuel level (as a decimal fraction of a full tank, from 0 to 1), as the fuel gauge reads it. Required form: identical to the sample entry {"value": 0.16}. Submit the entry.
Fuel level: {"value": 0.625}
